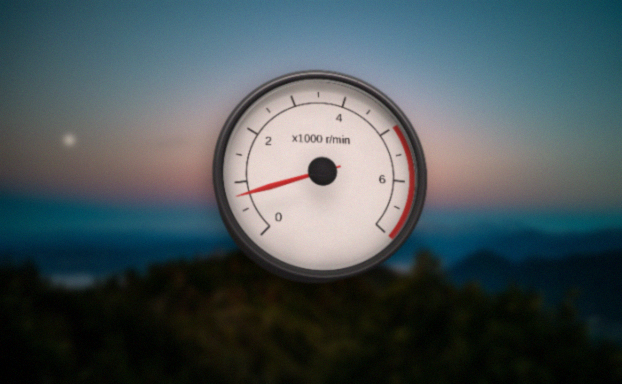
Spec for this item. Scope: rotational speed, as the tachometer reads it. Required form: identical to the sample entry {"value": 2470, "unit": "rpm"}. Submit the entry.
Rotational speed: {"value": 750, "unit": "rpm"}
